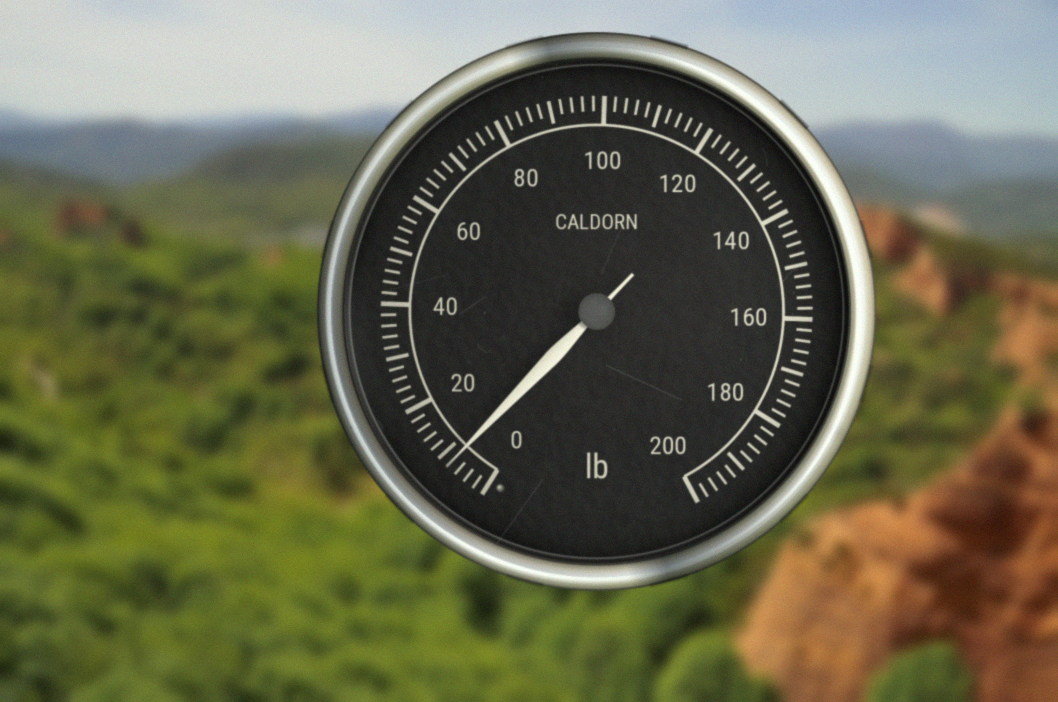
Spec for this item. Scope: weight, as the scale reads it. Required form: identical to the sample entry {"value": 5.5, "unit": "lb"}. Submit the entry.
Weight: {"value": 8, "unit": "lb"}
